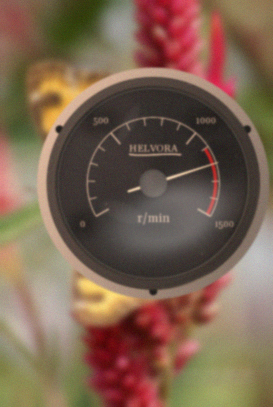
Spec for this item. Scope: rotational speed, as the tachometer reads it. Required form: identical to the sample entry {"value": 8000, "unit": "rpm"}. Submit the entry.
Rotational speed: {"value": 1200, "unit": "rpm"}
